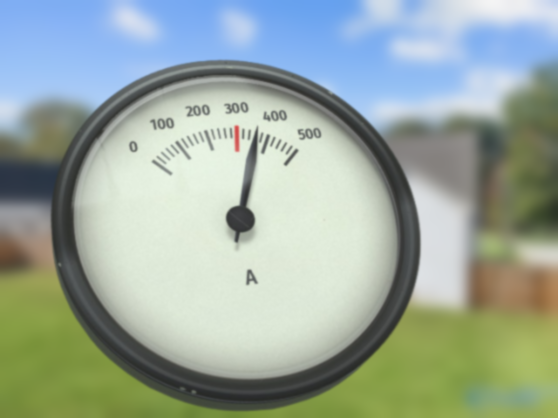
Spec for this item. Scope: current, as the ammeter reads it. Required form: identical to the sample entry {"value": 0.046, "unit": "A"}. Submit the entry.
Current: {"value": 360, "unit": "A"}
